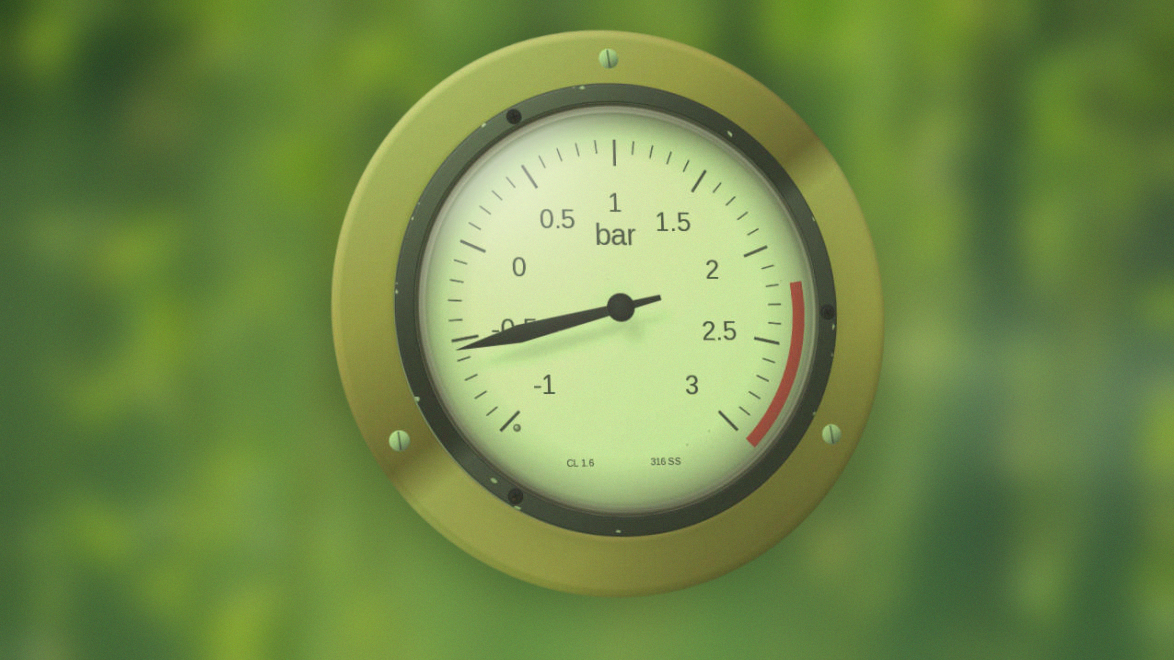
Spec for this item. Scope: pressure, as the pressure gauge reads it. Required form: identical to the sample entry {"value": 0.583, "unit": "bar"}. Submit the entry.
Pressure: {"value": -0.55, "unit": "bar"}
